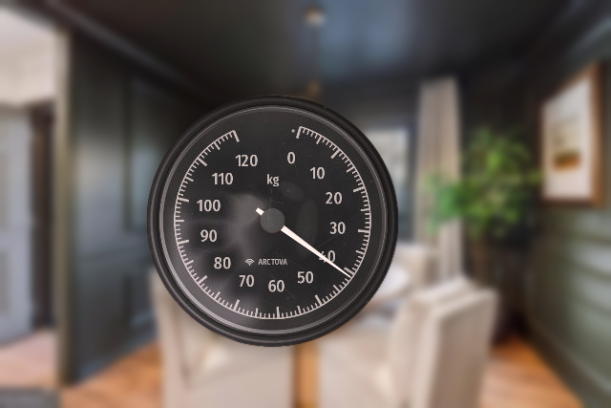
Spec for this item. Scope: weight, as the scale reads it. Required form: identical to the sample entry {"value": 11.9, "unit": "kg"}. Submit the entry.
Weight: {"value": 41, "unit": "kg"}
